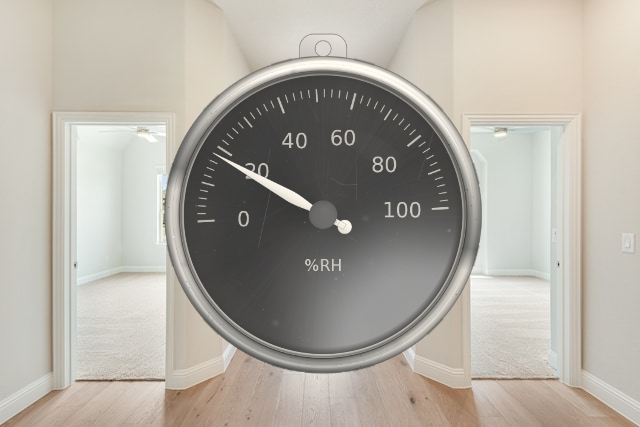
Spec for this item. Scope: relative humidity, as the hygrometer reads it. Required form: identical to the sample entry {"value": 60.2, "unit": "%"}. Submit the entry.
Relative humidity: {"value": 18, "unit": "%"}
